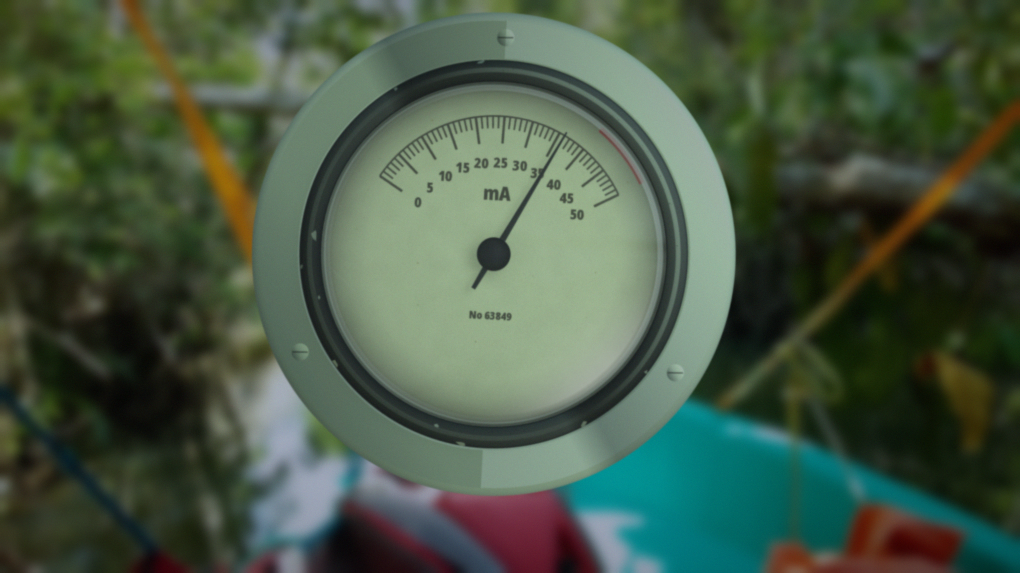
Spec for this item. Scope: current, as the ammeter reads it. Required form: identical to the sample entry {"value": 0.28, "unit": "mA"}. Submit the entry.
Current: {"value": 36, "unit": "mA"}
